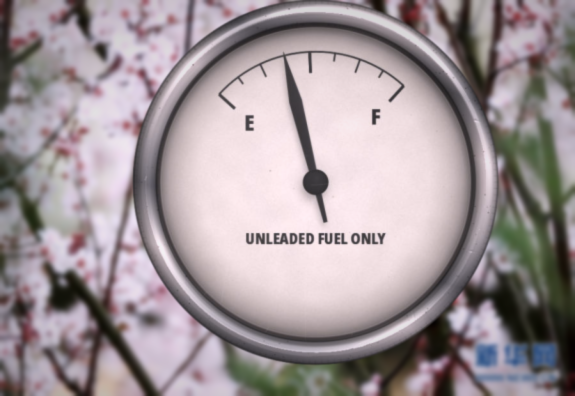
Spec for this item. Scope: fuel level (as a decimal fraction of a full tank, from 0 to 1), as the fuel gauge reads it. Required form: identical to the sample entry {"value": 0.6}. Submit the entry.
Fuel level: {"value": 0.375}
